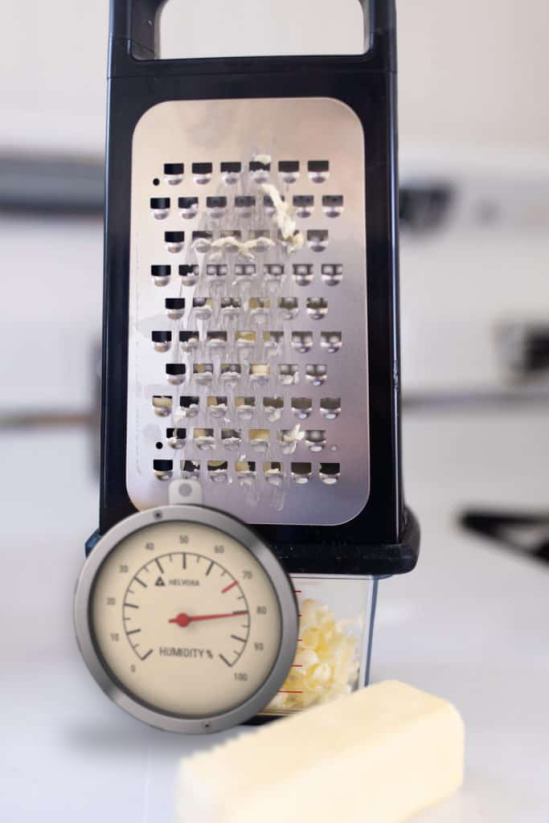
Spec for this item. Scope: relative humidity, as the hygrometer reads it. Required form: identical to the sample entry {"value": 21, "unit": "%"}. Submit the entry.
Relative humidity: {"value": 80, "unit": "%"}
